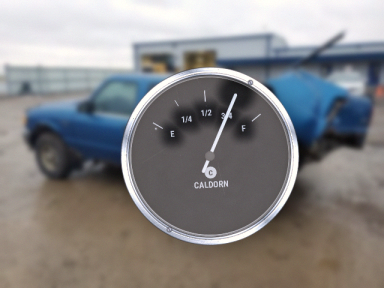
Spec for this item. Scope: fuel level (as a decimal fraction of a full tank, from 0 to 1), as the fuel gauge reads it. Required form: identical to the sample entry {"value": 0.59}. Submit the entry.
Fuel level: {"value": 0.75}
